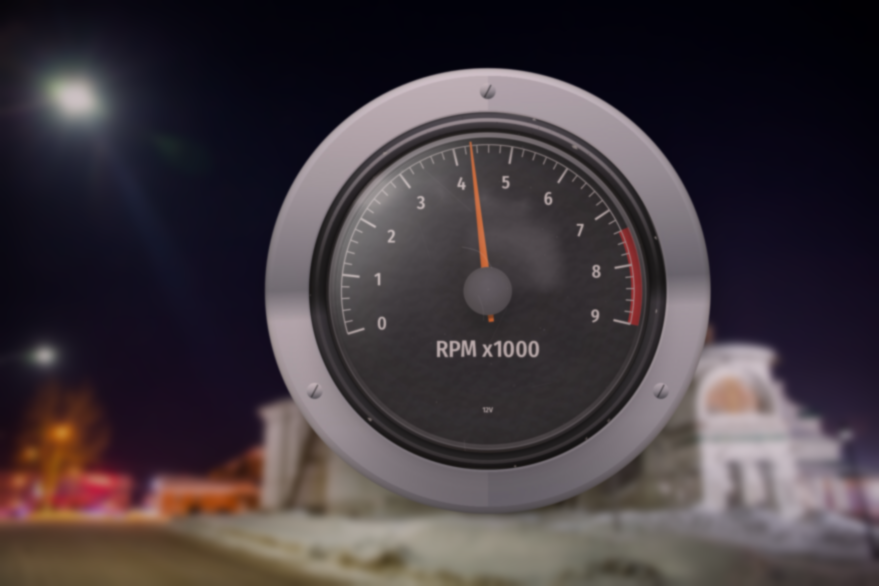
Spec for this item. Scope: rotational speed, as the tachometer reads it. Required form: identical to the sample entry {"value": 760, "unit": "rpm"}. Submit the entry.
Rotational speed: {"value": 4300, "unit": "rpm"}
